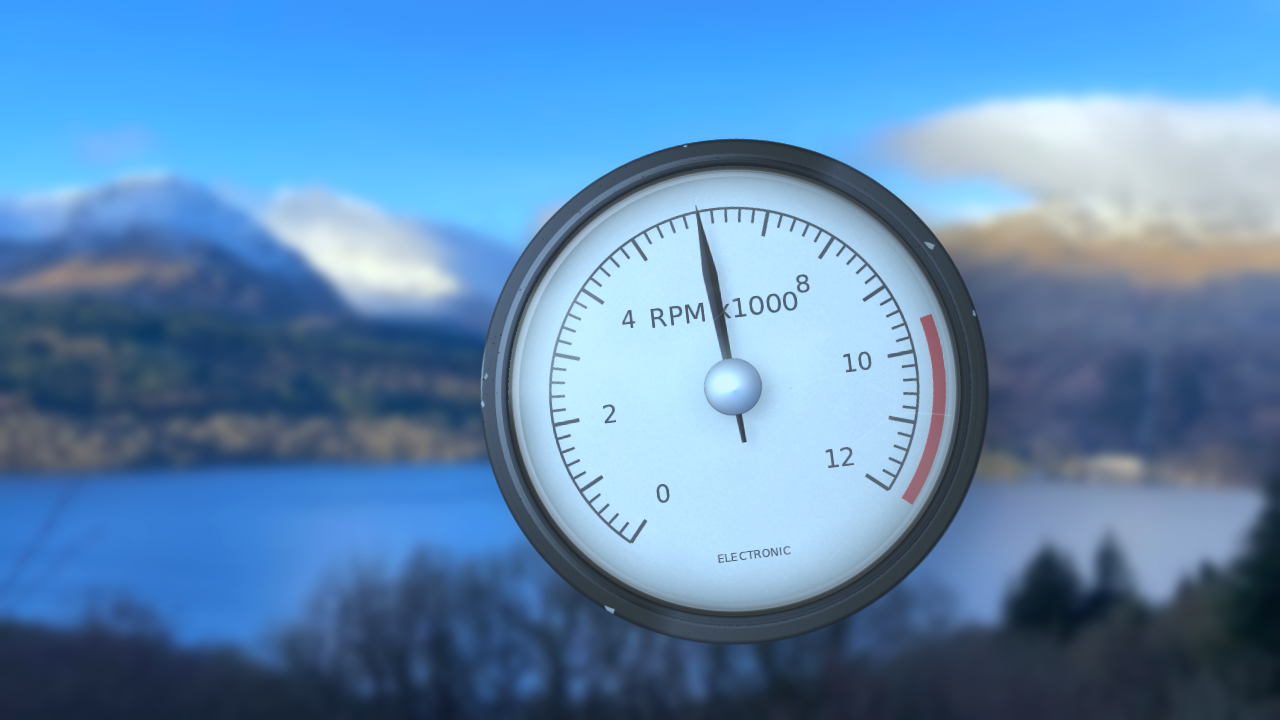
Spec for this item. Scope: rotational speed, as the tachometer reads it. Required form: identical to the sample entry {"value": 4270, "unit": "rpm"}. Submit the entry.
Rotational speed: {"value": 6000, "unit": "rpm"}
